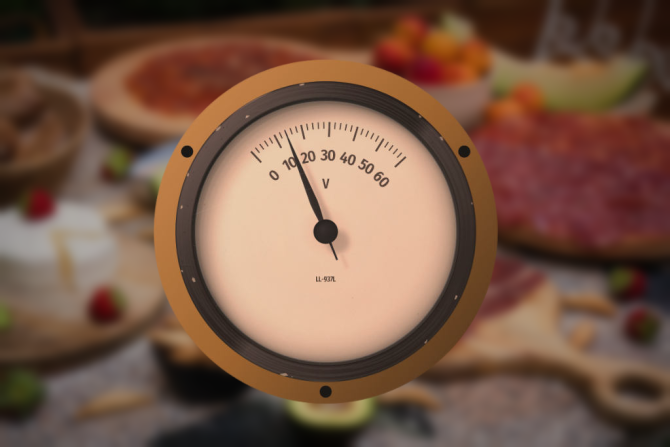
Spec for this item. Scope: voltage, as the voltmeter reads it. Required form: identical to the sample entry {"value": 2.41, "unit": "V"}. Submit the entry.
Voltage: {"value": 14, "unit": "V"}
